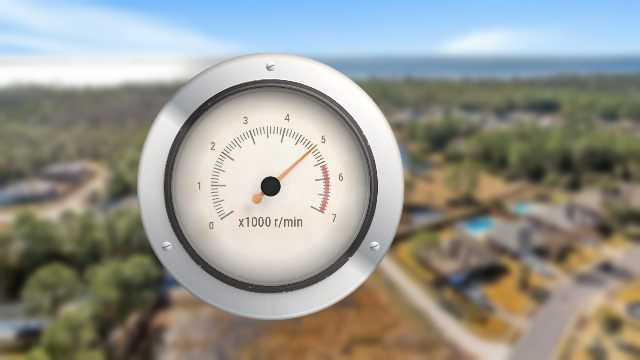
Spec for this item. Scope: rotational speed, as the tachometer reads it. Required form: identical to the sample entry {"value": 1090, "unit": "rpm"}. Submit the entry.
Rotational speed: {"value": 5000, "unit": "rpm"}
